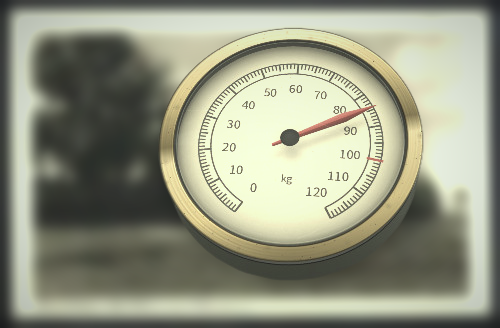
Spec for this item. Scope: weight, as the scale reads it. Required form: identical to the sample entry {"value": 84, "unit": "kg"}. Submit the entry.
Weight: {"value": 85, "unit": "kg"}
